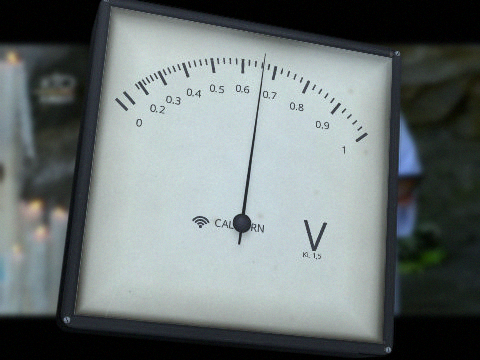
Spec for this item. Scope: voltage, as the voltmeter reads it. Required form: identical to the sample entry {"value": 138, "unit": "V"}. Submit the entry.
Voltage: {"value": 0.66, "unit": "V"}
